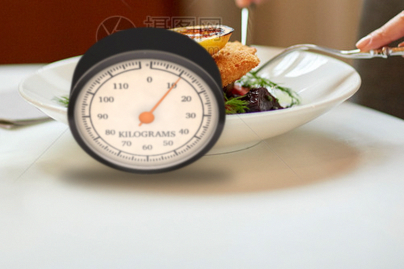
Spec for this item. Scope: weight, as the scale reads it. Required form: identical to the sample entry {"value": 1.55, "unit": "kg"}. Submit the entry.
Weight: {"value": 10, "unit": "kg"}
